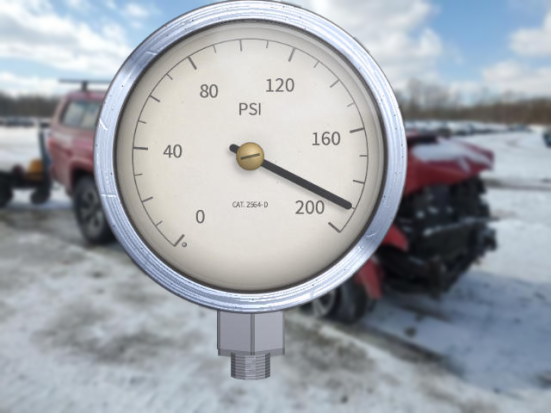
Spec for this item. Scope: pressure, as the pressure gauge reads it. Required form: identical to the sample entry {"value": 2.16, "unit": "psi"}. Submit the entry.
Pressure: {"value": 190, "unit": "psi"}
